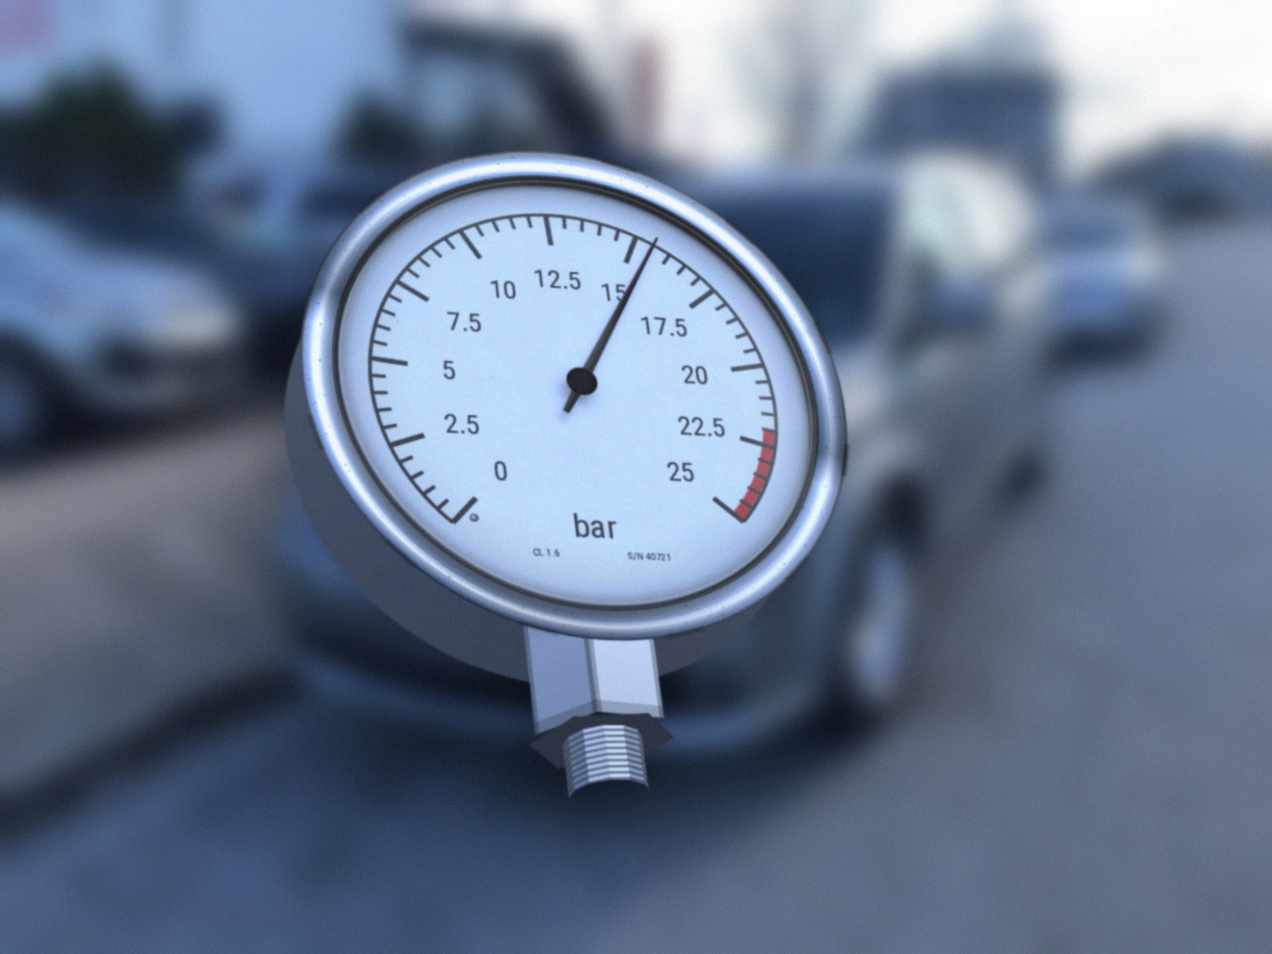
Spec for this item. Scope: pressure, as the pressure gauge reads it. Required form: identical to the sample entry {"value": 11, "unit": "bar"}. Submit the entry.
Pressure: {"value": 15.5, "unit": "bar"}
